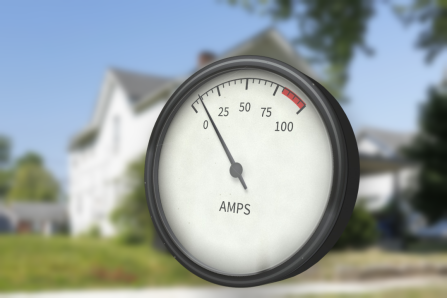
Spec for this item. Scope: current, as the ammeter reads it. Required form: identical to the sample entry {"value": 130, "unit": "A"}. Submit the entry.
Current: {"value": 10, "unit": "A"}
